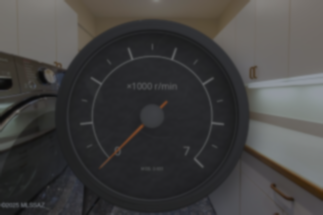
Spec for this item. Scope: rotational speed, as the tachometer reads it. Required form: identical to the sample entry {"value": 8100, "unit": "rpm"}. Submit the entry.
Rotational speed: {"value": 0, "unit": "rpm"}
